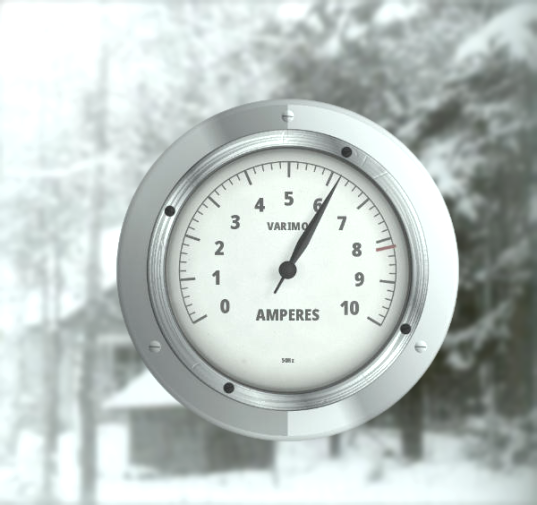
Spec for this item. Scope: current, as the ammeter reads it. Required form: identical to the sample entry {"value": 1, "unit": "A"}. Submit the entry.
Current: {"value": 6.2, "unit": "A"}
